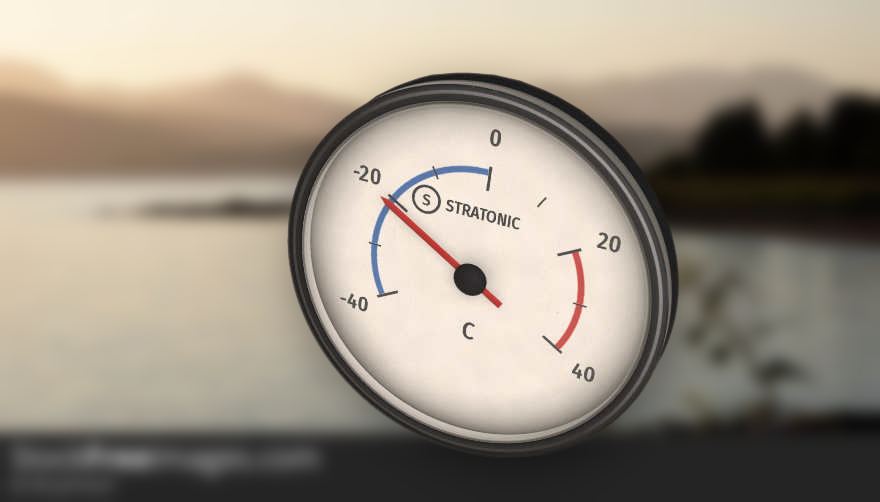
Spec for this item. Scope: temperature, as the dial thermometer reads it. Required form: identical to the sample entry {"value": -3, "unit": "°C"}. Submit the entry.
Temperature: {"value": -20, "unit": "°C"}
